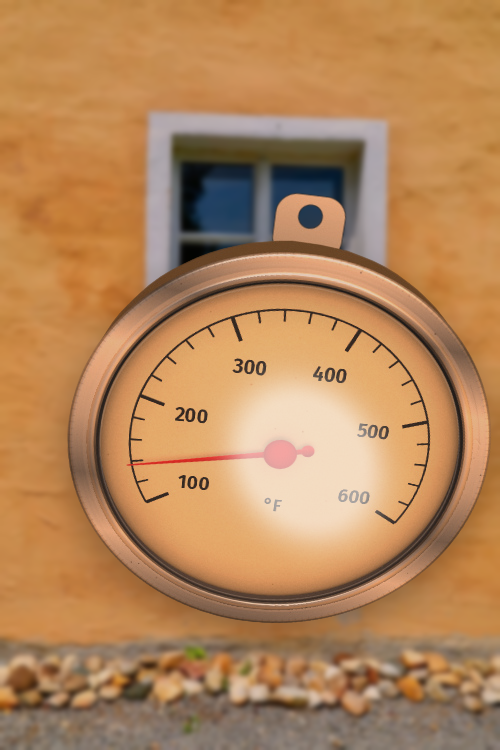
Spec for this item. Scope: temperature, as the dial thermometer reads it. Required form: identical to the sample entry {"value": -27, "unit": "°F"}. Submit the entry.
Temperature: {"value": 140, "unit": "°F"}
